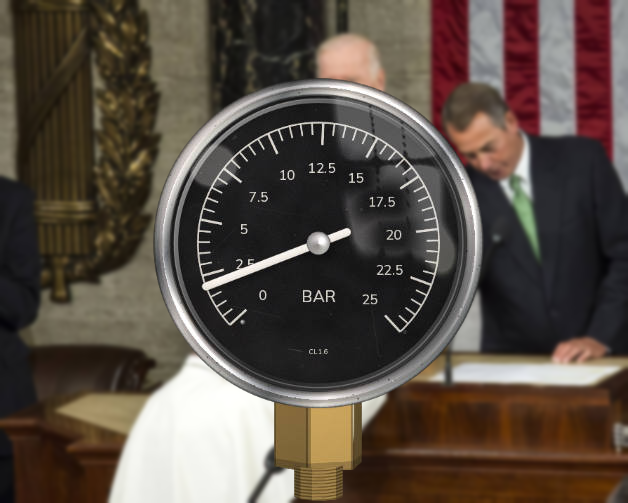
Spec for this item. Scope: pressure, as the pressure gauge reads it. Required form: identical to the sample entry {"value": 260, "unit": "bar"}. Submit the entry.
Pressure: {"value": 2, "unit": "bar"}
